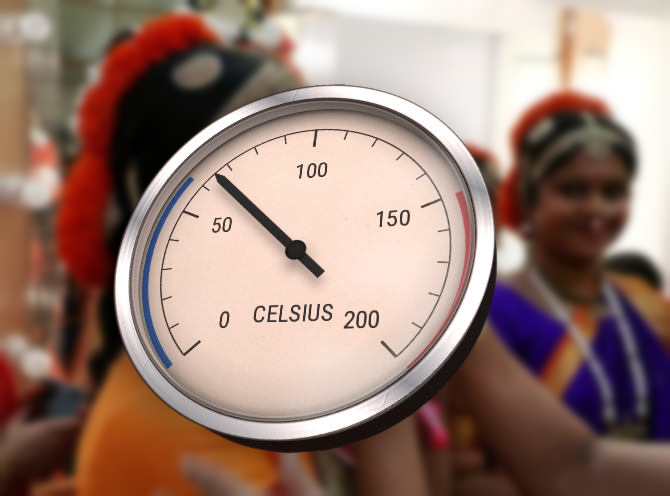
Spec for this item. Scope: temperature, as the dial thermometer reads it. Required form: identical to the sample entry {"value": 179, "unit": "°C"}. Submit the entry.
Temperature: {"value": 65, "unit": "°C"}
